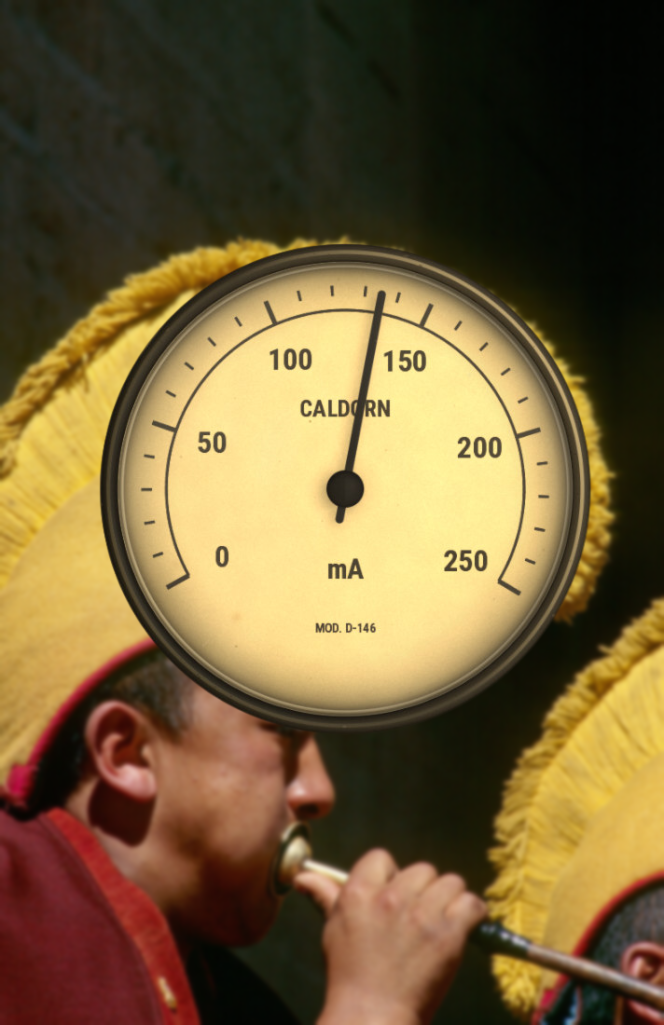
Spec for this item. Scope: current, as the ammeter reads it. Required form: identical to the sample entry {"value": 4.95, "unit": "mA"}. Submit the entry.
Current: {"value": 135, "unit": "mA"}
